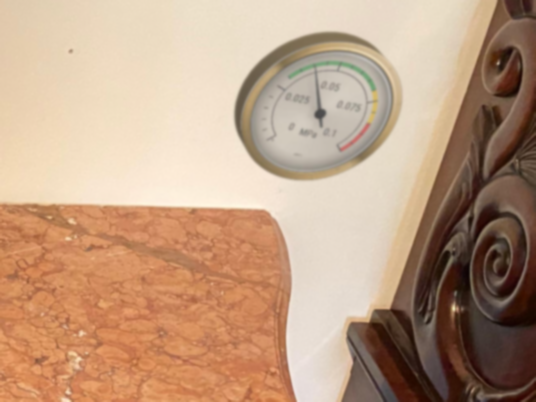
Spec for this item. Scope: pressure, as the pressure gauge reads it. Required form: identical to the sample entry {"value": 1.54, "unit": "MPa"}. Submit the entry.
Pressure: {"value": 0.04, "unit": "MPa"}
